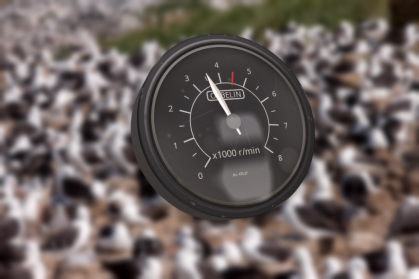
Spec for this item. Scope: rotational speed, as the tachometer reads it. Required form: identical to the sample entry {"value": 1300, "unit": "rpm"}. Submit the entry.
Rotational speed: {"value": 3500, "unit": "rpm"}
